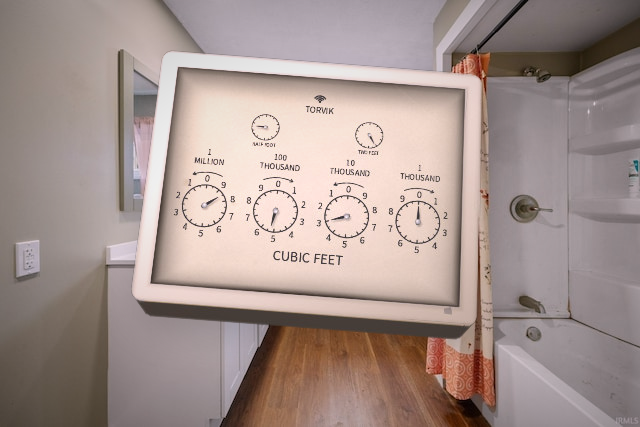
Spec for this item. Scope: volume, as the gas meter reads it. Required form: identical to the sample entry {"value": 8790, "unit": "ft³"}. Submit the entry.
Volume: {"value": 853000, "unit": "ft³"}
